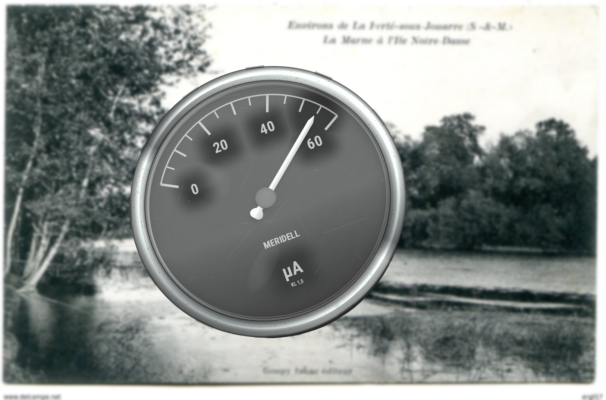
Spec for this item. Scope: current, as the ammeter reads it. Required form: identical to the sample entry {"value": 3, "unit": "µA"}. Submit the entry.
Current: {"value": 55, "unit": "µA"}
